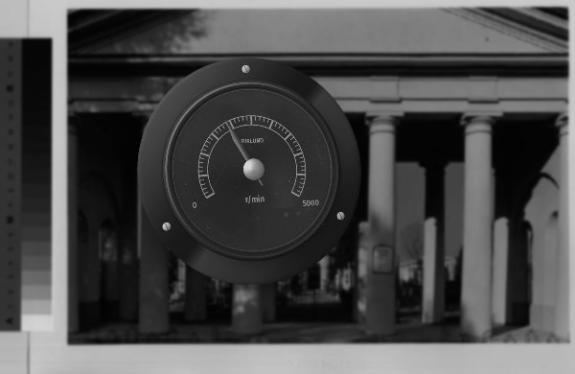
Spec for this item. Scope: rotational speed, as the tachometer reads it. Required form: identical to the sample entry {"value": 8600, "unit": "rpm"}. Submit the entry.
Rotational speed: {"value": 1900, "unit": "rpm"}
